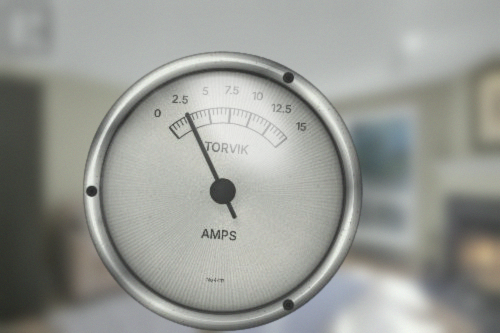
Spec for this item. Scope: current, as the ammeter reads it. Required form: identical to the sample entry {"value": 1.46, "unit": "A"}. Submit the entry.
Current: {"value": 2.5, "unit": "A"}
